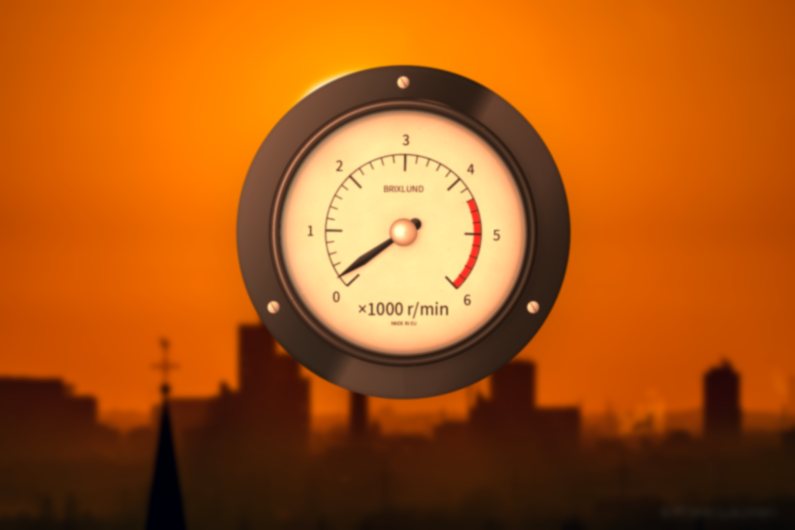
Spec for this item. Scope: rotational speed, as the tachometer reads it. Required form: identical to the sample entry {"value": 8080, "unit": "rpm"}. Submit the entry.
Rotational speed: {"value": 200, "unit": "rpm"}
